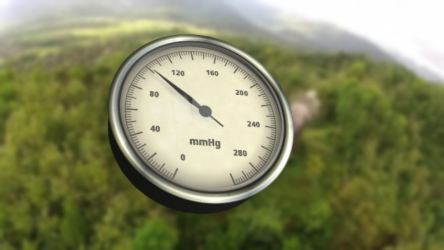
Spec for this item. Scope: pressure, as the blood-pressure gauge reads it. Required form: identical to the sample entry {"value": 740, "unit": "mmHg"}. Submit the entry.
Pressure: {"value": 100, "unit": "mmHg"}
